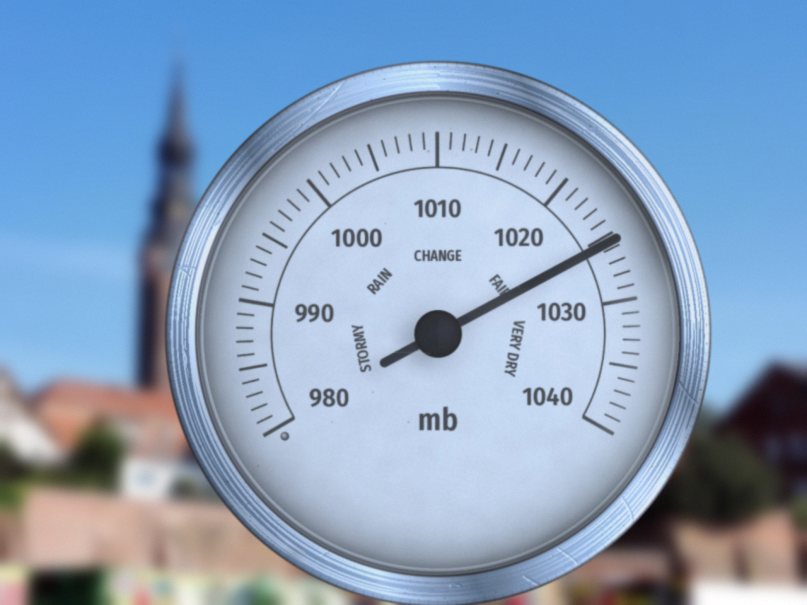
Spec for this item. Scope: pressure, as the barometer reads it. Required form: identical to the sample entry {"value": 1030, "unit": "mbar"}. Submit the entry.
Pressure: {"value": 1025.5, "unit": "mbar"}
